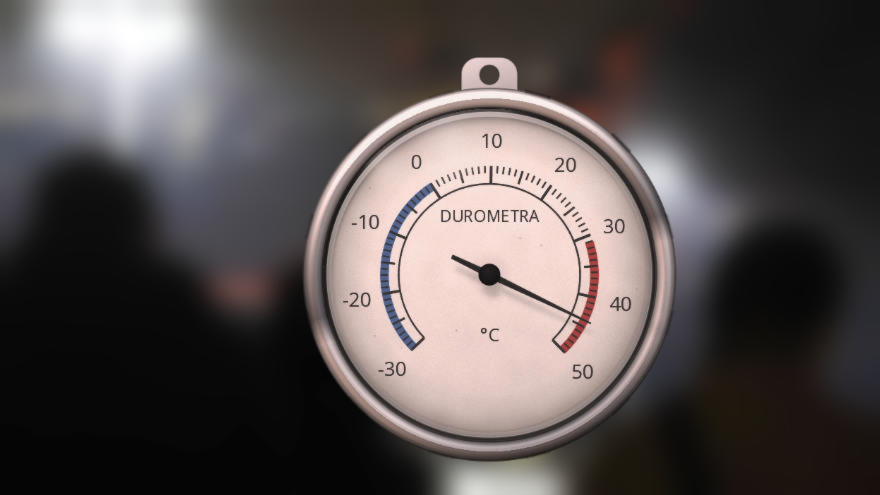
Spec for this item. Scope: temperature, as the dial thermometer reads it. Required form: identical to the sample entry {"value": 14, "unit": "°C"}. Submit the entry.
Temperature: {"value": 44, "unit": "°C"}
